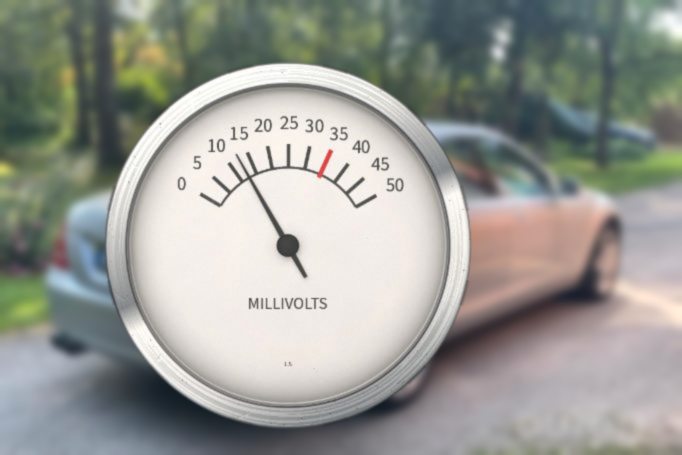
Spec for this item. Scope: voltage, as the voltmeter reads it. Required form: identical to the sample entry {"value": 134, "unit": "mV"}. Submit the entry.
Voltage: {"value": 12.5, "unit": "mV"}
